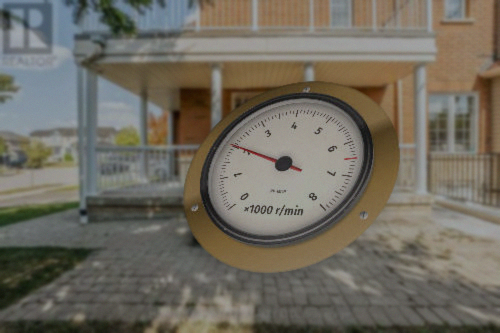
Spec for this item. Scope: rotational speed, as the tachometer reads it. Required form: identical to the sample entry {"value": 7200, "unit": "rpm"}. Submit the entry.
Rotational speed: {"value": 2000, "unit": "rpm"}
